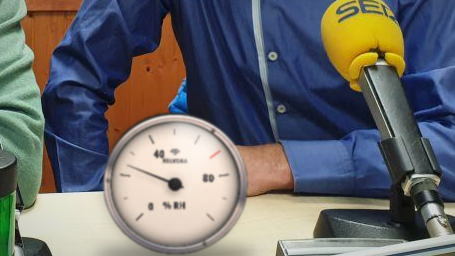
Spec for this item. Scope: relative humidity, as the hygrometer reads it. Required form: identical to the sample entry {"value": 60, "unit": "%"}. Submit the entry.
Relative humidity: {"value": 25, "unit": "%"}
